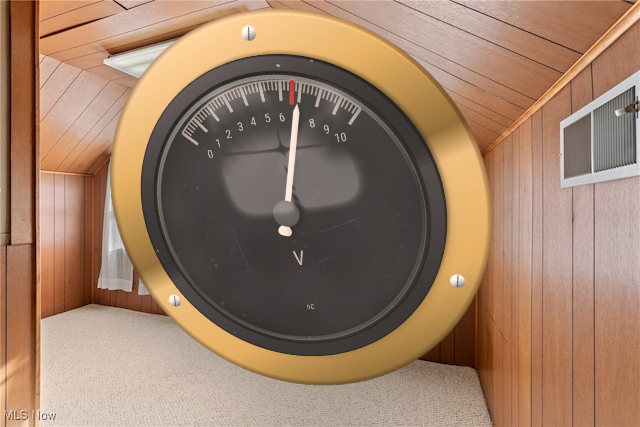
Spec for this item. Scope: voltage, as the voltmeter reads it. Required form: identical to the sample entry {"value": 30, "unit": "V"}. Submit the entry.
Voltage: {"value": 7, "unit": "V"}
